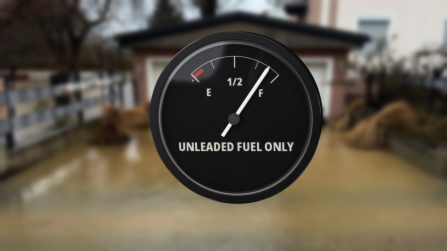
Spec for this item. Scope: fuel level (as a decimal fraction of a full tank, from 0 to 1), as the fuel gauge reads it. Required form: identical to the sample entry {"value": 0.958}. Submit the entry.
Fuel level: {"value": 0.875}
